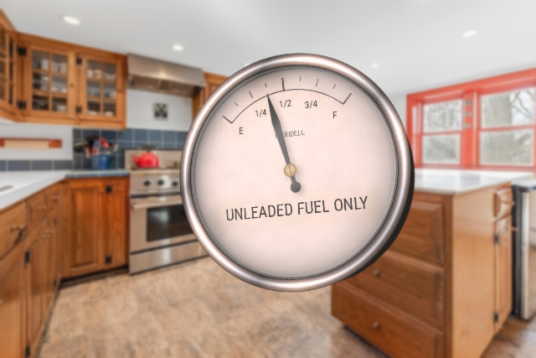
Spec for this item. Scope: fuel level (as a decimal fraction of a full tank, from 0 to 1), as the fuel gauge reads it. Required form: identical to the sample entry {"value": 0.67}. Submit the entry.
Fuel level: {"value": 0.375}
